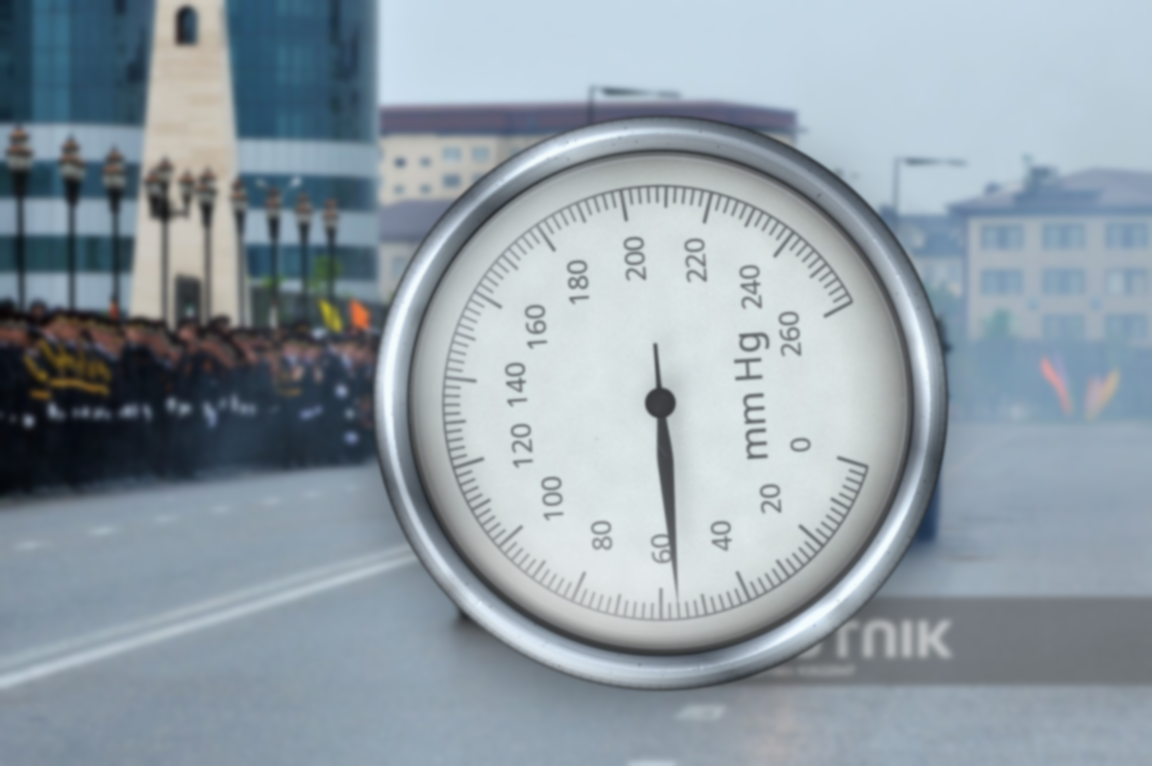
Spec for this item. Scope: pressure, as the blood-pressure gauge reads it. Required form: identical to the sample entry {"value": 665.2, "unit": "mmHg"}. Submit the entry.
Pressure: {"value": 56, "unit": "mmHg"}
